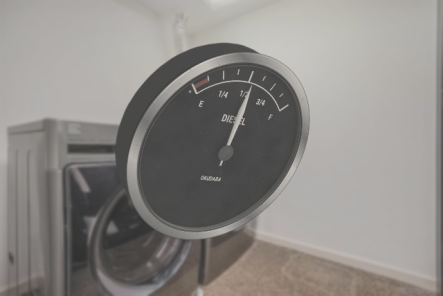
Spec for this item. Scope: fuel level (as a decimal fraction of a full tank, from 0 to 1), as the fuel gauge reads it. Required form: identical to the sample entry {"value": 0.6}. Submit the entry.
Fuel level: {"value": 0.5}
